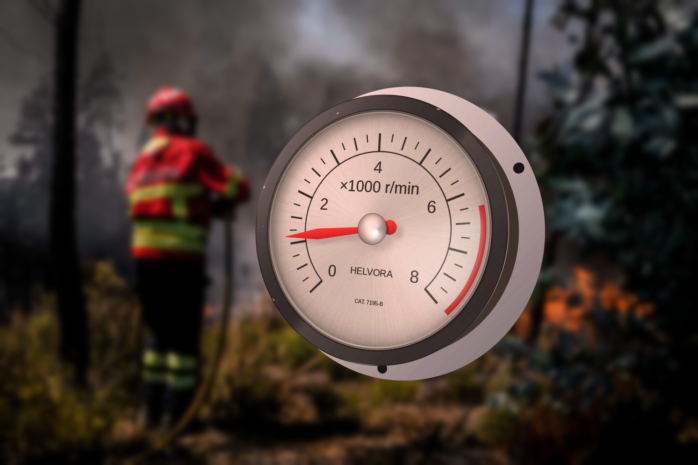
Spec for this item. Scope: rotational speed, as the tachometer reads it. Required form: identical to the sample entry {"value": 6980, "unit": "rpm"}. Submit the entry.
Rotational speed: {"value": 1125, "unit": "rpm"}
